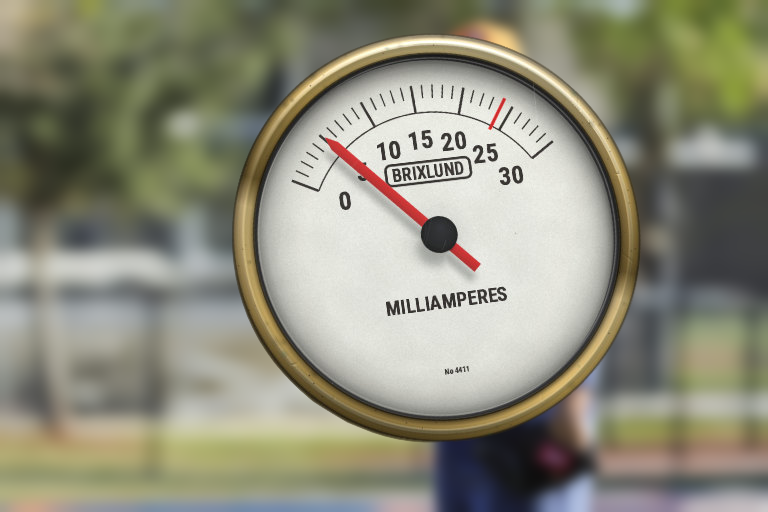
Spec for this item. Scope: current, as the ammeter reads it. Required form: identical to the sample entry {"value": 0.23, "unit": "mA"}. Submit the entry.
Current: {"value": 5, "unit": "mA"}
